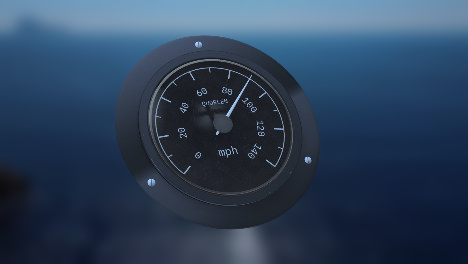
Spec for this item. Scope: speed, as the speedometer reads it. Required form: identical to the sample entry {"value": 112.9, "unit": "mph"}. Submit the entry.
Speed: {"value": 90, "unit": "mph"}
